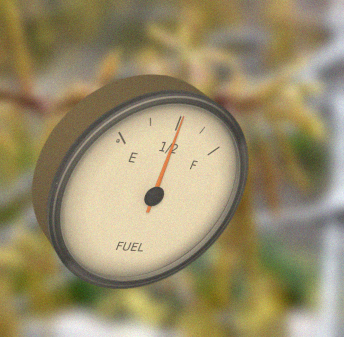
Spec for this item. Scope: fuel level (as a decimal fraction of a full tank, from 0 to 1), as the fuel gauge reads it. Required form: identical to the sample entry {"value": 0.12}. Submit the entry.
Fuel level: {"value": 0.5}
